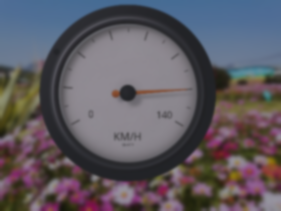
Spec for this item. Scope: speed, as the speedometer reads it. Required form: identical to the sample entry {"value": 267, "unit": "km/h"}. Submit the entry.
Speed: {"value": 120, "unit": "km/h"}
